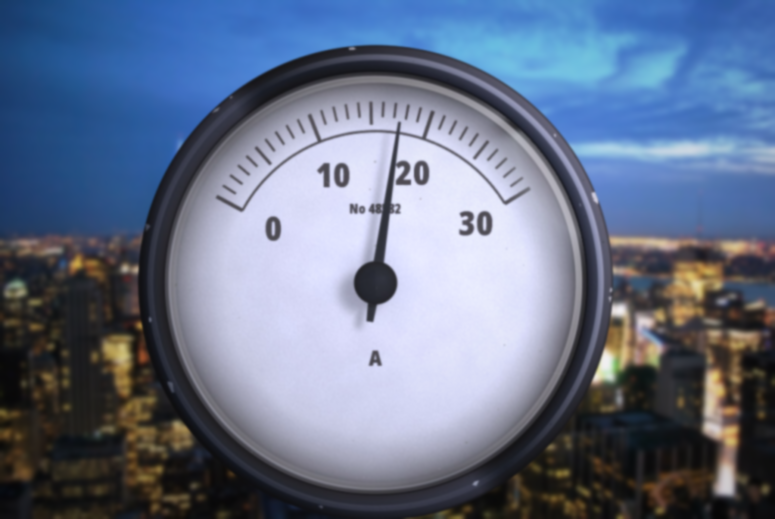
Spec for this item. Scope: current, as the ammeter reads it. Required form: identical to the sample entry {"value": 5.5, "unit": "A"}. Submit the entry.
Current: {"value": 17.5, "unit": "A"}
